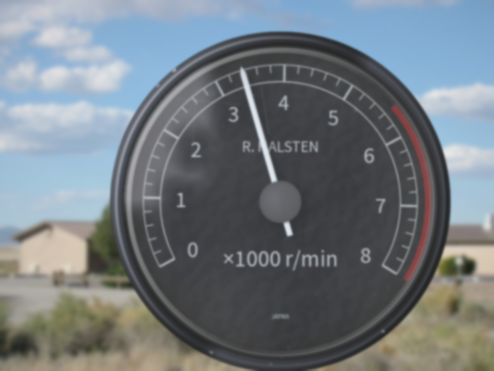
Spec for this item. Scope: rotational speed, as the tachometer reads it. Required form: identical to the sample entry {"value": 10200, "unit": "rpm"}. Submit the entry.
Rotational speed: {"value": 3400, "unit": "rpm"}
